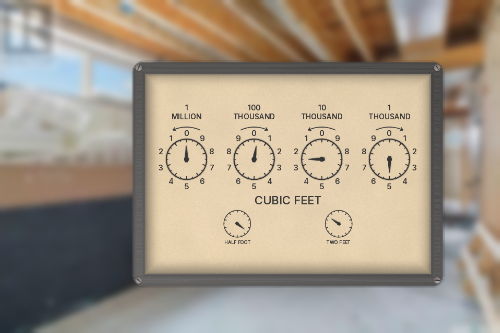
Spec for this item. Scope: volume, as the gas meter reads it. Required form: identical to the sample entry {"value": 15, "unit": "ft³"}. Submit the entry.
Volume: {"value": 2500, "unit": "ft³"}
